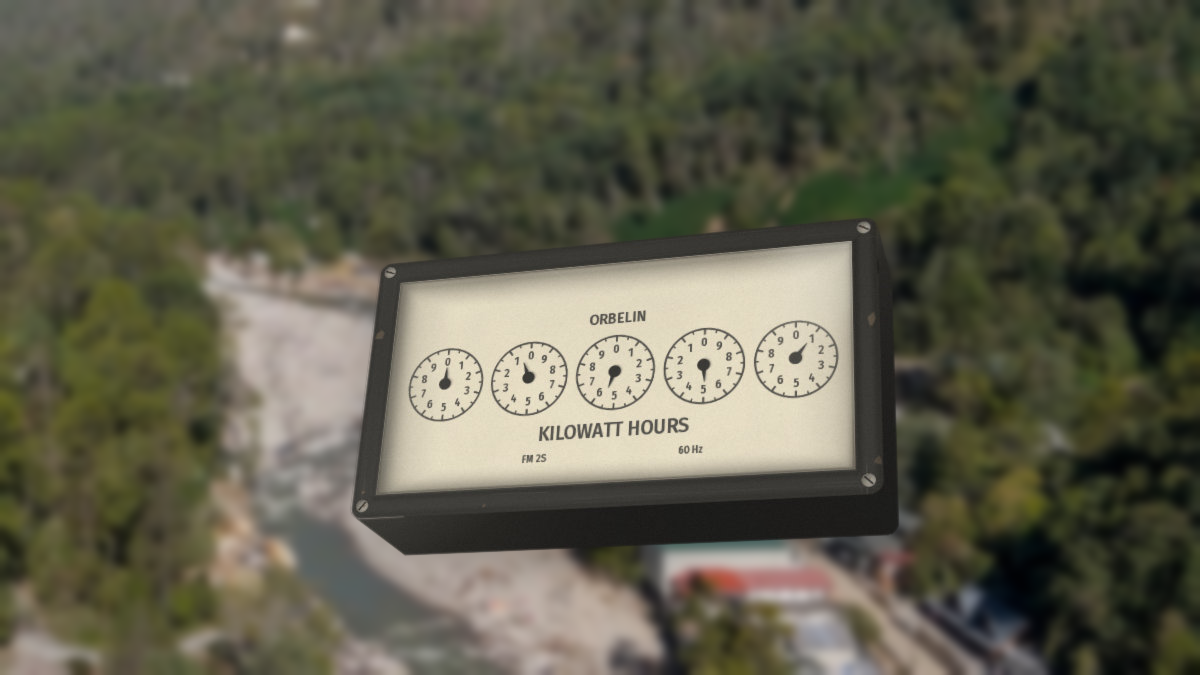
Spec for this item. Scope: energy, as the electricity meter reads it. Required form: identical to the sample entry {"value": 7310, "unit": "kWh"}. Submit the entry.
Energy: {"value": 551, "unit": "kWh"}
